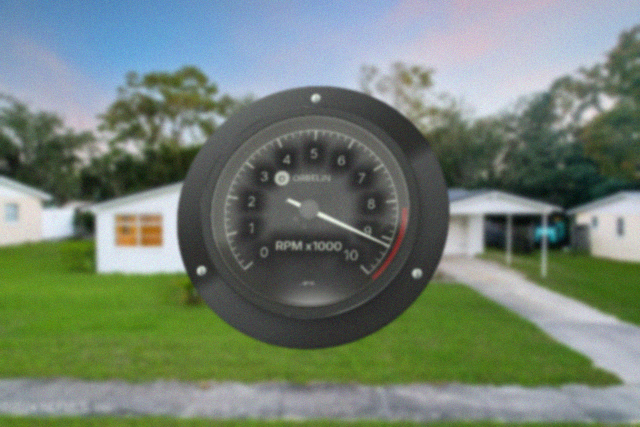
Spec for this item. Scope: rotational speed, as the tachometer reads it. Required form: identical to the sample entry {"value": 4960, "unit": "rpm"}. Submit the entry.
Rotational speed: {"value": 9200, "unit": "rpm"}
